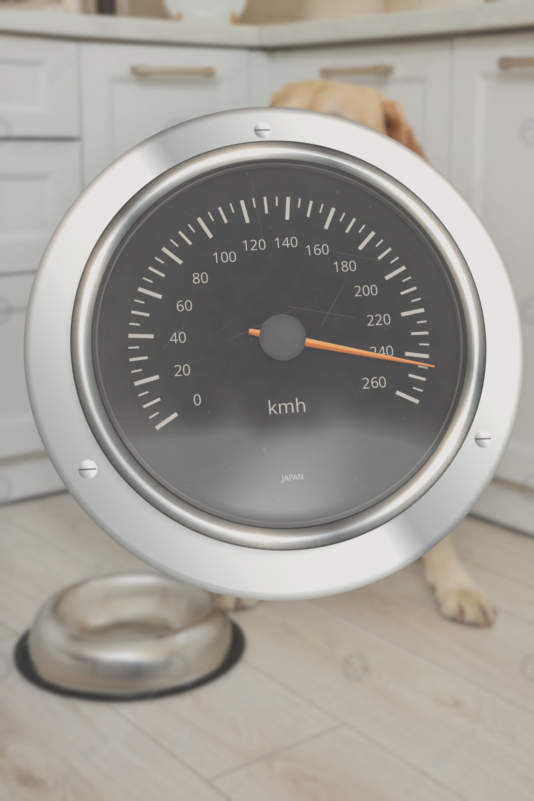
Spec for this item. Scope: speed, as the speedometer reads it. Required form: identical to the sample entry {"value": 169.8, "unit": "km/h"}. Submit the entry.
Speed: {"value": 245, "unit": "km/h"}
